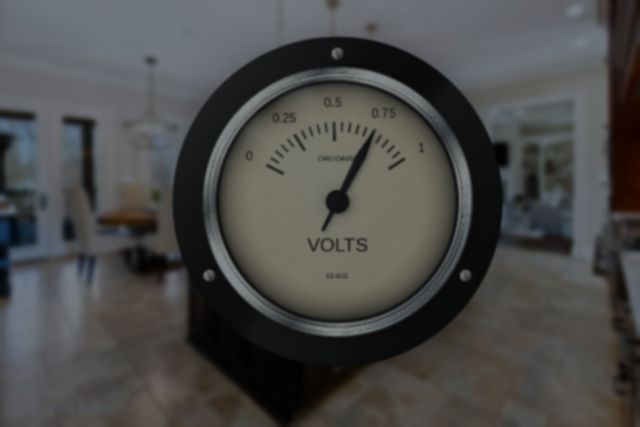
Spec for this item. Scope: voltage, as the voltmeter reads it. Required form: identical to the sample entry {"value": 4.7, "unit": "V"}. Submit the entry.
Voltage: {"value": 0.75, "unit": "V"}
